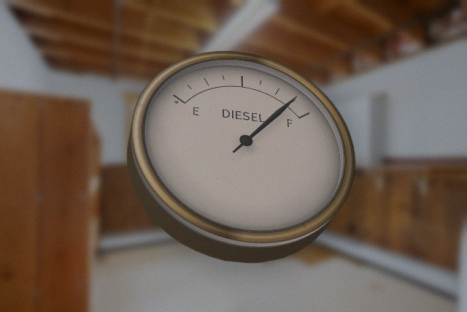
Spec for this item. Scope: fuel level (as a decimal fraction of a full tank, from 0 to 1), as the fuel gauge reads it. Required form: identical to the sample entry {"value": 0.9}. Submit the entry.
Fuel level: {"value": 0.875}
